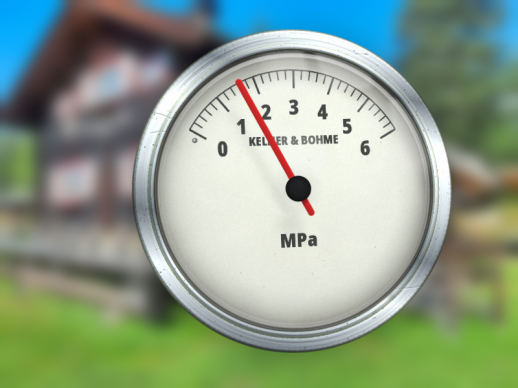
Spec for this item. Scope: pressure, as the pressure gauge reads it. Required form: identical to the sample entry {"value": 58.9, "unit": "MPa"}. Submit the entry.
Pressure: {"value": 1.6, "unit": "MPa"}
